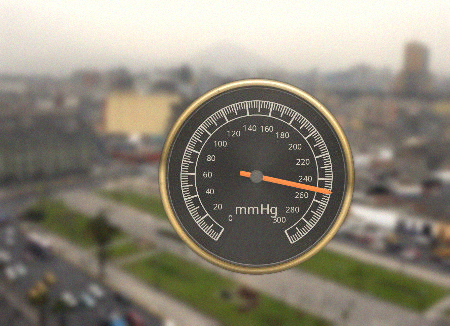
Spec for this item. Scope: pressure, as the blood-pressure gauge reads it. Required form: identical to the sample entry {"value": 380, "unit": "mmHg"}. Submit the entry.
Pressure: {"value": 250, "unit": "mmHg"}
